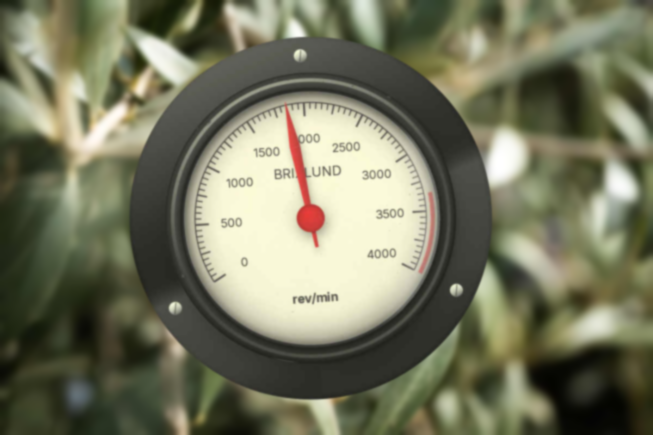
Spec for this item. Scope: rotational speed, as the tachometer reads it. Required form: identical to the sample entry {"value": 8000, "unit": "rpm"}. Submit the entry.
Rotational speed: {"value": 1850, "unit": "rpm"}
